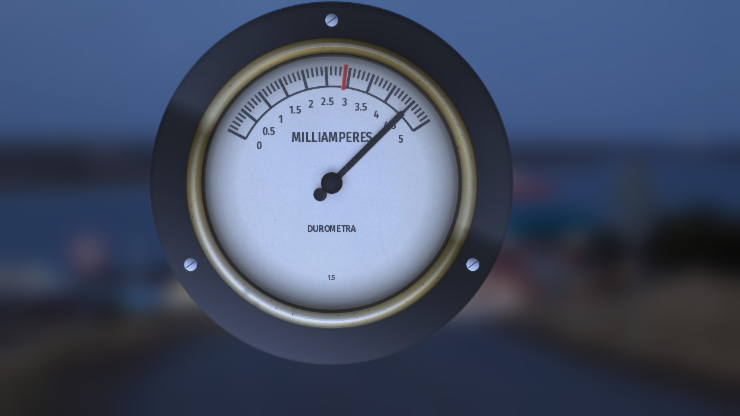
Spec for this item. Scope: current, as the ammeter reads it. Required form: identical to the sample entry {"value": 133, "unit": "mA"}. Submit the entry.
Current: {"value": 4.5, "unit": "mA"}
